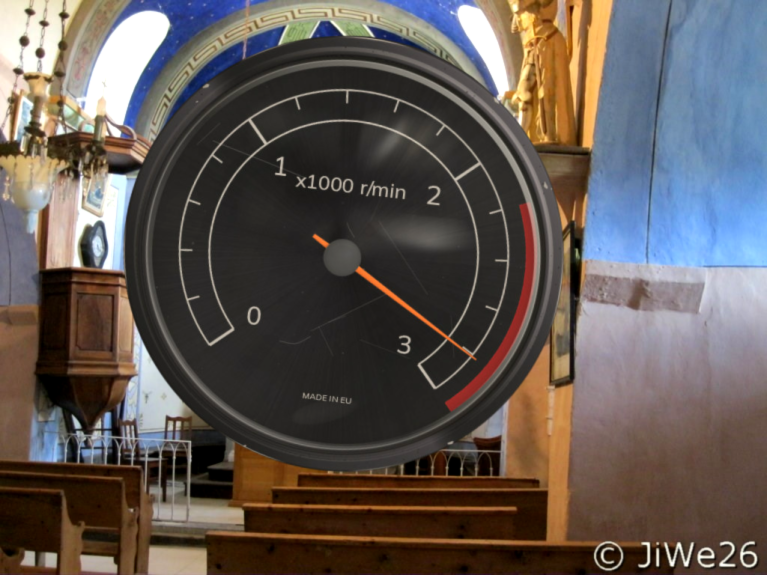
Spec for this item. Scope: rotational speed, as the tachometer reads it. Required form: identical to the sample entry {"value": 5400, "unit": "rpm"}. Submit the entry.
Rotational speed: {"value": 2800, "unit": "rpm"}
